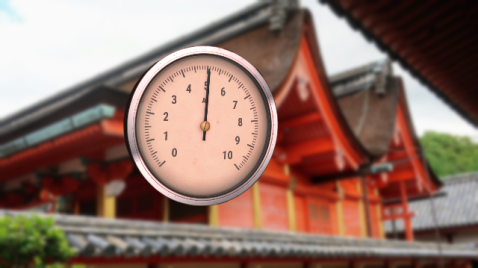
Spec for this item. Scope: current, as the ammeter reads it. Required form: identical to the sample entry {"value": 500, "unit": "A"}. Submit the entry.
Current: {"value": 5, "unit": "A"}
